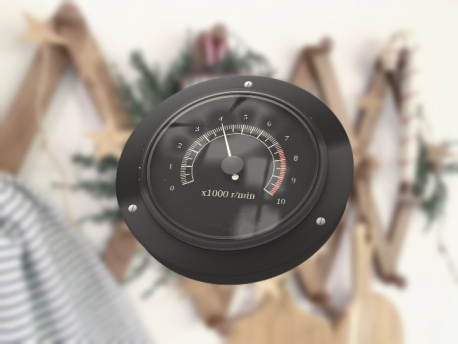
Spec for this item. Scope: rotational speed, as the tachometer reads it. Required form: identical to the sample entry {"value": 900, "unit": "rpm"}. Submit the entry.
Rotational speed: {"value": 4000, "unit": "rpm"}
